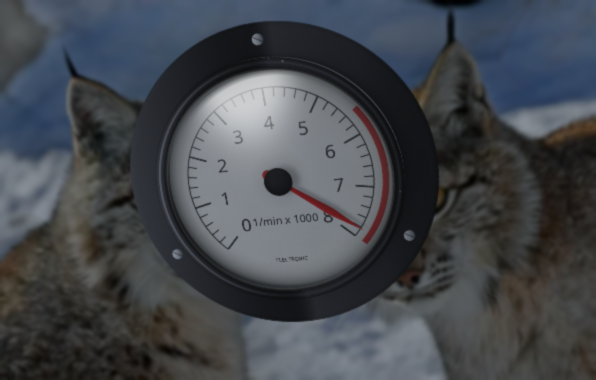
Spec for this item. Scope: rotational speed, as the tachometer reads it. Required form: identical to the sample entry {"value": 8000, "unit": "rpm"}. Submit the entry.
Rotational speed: {"value": 7800, "unit": "rpm"}
